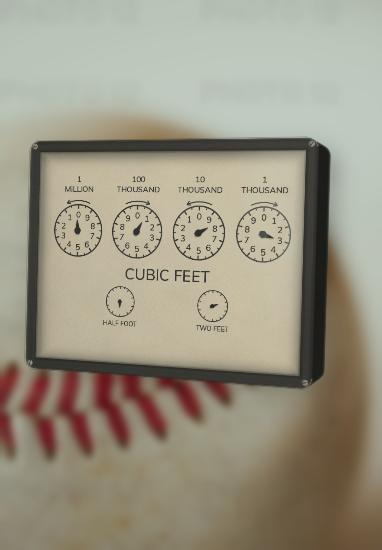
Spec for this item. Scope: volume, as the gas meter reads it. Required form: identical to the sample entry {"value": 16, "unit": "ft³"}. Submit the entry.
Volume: {"value": 8300, "unit": "ft³"}
